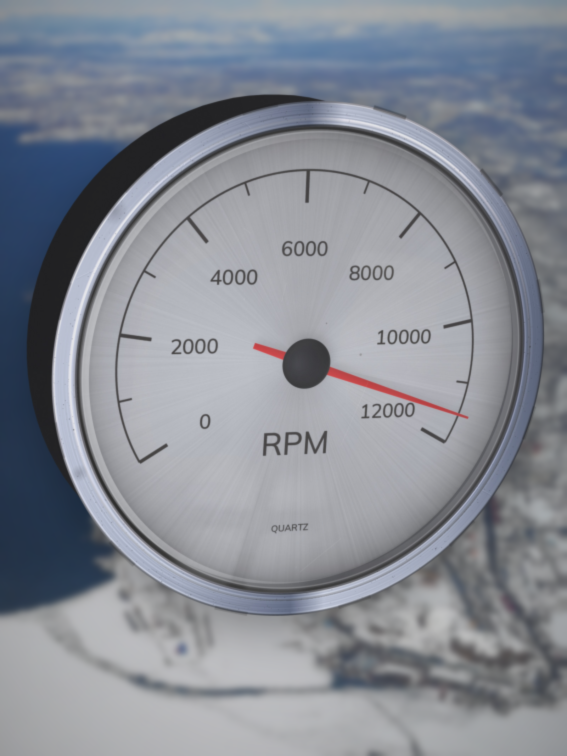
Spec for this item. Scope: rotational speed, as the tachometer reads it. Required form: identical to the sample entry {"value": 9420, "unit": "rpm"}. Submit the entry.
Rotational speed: {"value": 11500, "unit": "rpm"}
